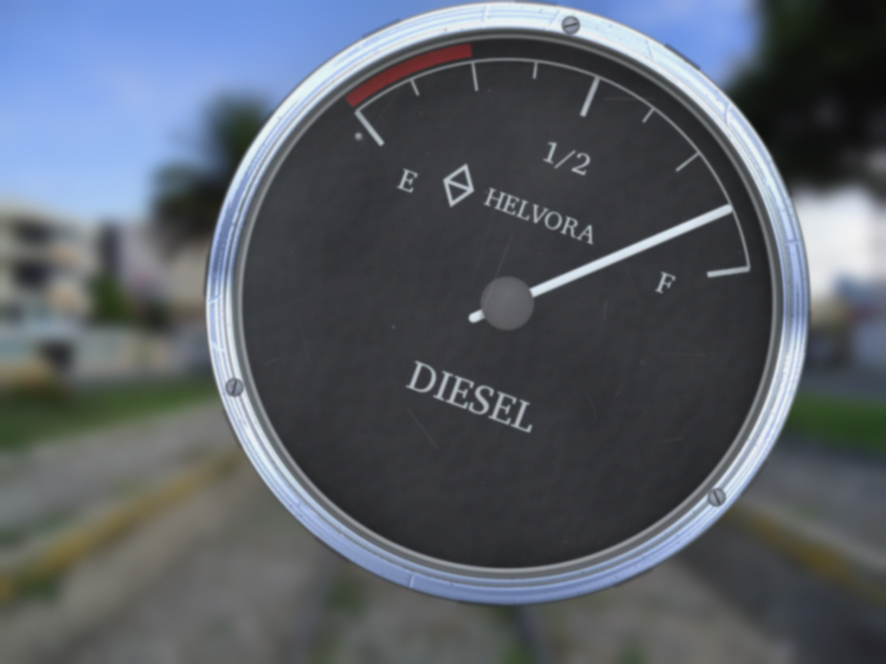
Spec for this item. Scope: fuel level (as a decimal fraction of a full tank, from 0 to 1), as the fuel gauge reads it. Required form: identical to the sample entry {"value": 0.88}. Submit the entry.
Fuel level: {"value": 0.875}
